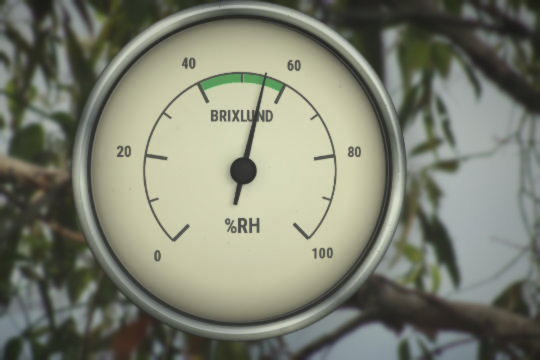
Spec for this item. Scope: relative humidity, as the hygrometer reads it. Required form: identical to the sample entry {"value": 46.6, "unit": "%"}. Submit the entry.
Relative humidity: {"value": 55, "unit": "%"}
